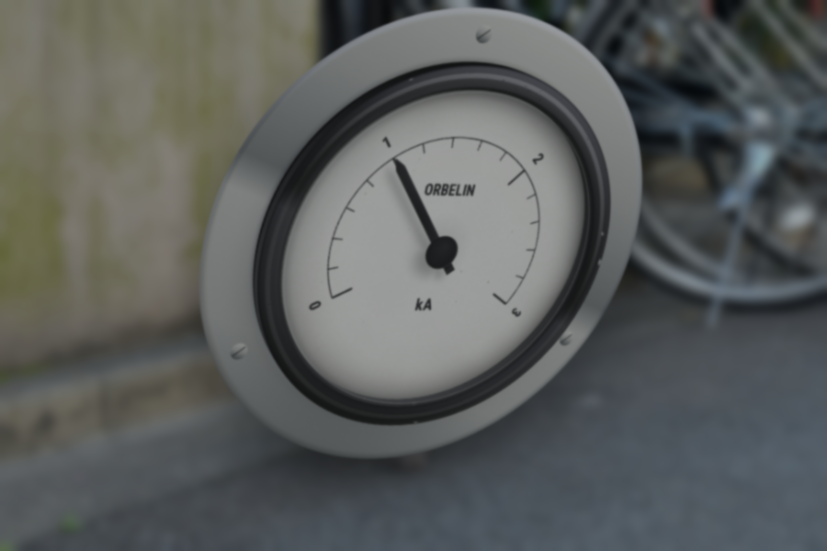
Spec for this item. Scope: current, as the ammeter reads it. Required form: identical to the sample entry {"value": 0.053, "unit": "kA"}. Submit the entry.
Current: {"value": 1, "unit": "kA"}
